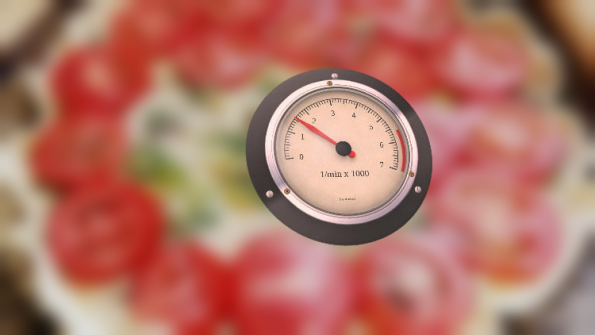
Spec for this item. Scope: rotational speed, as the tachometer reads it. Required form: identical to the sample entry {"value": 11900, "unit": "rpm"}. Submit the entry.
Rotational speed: {"value": 1500, "unit": "rpm"}
